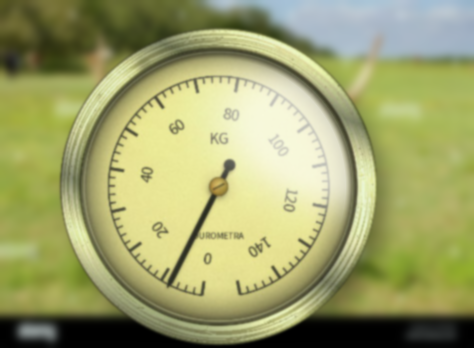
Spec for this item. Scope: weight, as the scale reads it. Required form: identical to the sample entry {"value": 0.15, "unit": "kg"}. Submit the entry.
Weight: {"value": 8, "unit": "kg"}
